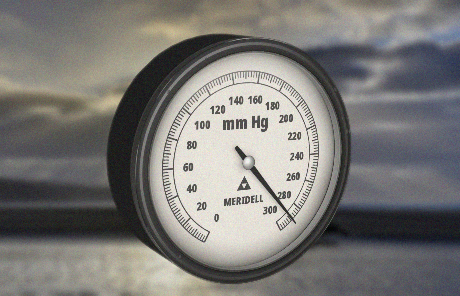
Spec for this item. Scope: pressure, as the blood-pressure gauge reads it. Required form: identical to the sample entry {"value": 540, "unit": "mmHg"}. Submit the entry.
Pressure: {"value": 290, "unit": "mmHg"}
